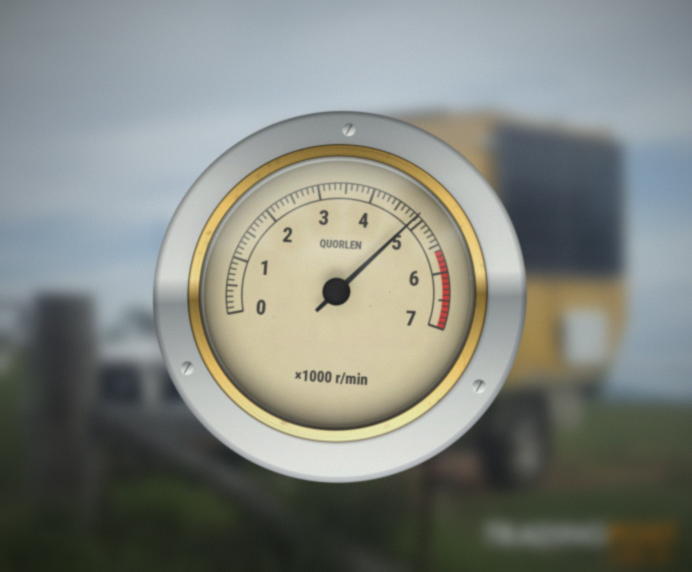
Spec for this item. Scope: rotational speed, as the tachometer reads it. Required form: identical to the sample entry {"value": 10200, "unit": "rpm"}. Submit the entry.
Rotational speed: {"value": 4900, "unit": "rpm"}
